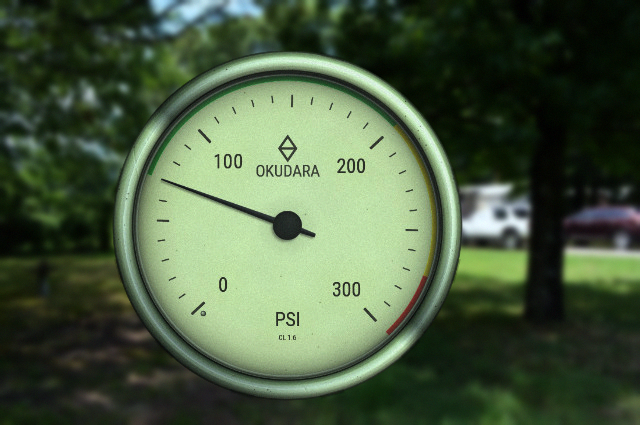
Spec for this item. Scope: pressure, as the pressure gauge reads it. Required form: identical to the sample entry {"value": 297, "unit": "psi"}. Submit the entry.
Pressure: {"value": 70, "unit": "psi"}
